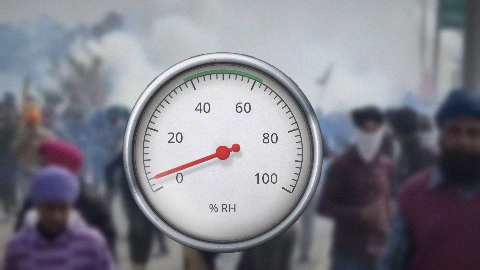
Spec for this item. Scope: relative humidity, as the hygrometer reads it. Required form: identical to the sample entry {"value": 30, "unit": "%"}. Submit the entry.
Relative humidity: {"value": 4, "unit": "%"}
